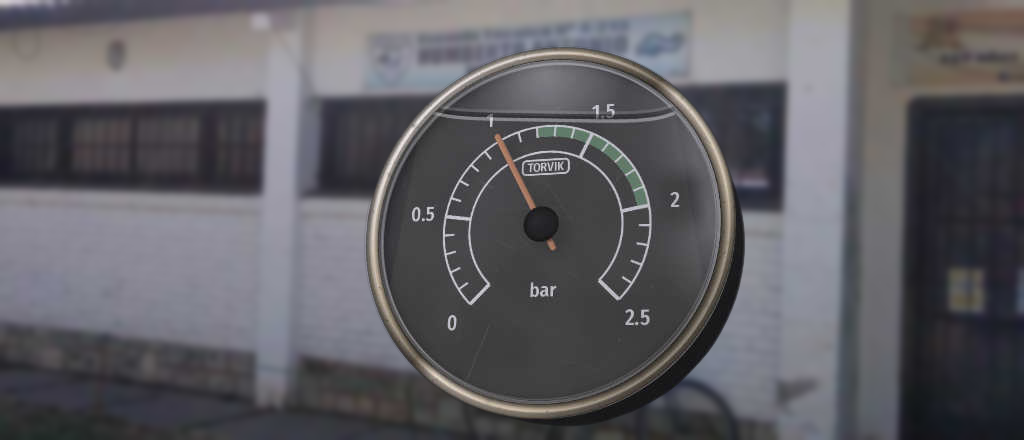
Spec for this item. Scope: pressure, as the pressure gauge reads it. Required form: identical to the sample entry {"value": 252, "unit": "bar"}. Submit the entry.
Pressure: {"value": 1, "unit": "bar"}
